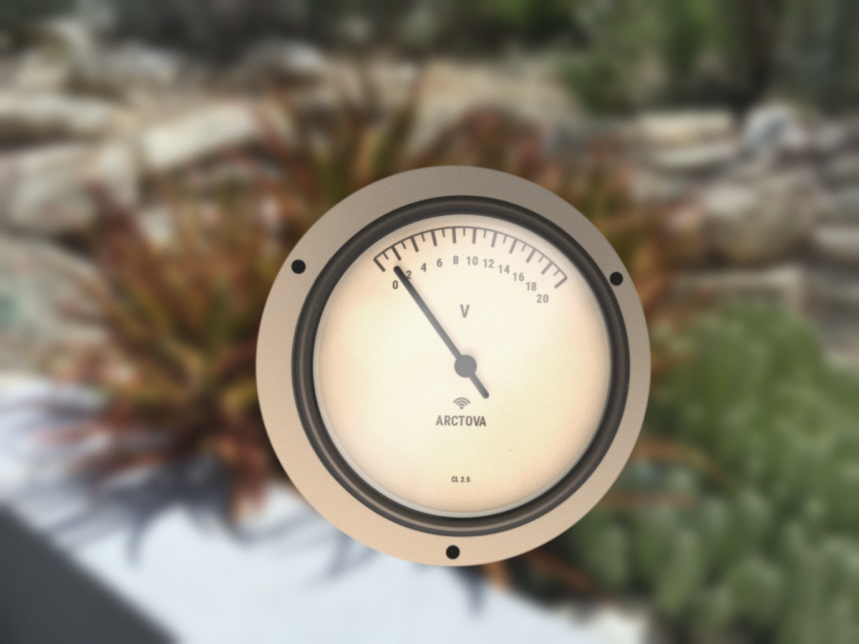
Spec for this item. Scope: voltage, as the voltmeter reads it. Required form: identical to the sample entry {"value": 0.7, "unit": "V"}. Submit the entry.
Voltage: {"value": 1, "unit": "V"}
